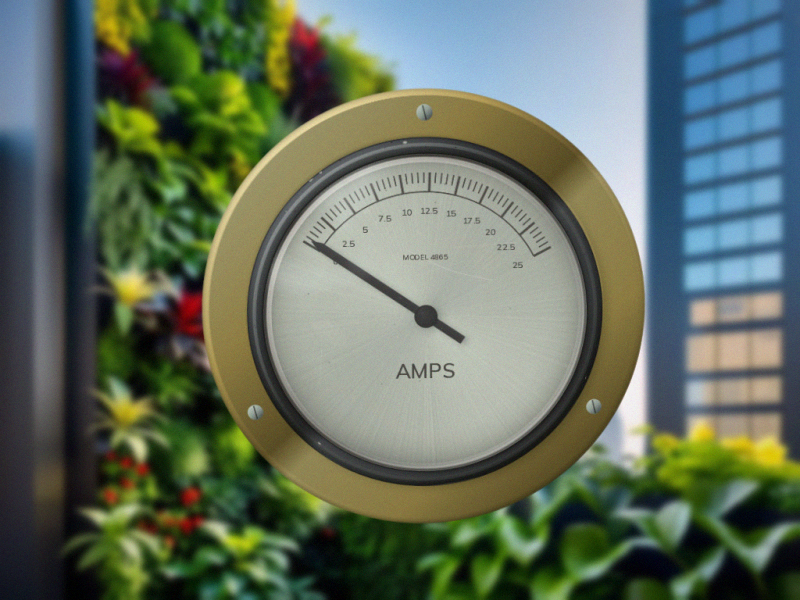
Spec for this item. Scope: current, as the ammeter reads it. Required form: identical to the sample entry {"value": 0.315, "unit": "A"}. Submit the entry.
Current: {"value": 0.5, "unit": "A"}
